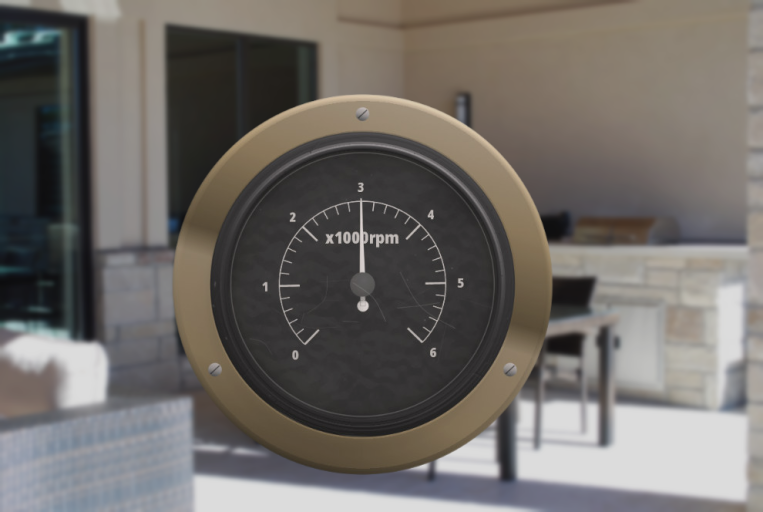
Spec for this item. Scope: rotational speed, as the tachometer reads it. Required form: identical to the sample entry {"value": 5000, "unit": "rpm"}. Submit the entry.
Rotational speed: {"value": 3000, "unit": "rpm"}
